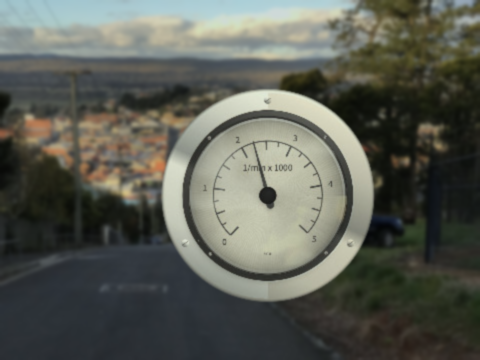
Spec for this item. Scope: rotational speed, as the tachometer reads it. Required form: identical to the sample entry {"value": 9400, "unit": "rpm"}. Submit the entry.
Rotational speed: {"value": 2250, "unit": "rpm"}
